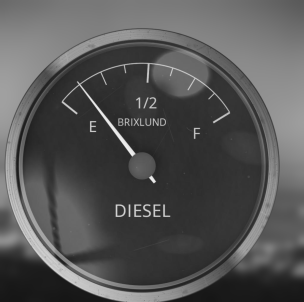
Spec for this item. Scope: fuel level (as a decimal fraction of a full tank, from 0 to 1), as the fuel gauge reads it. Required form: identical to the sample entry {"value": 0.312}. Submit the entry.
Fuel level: {"value": 0.125}
